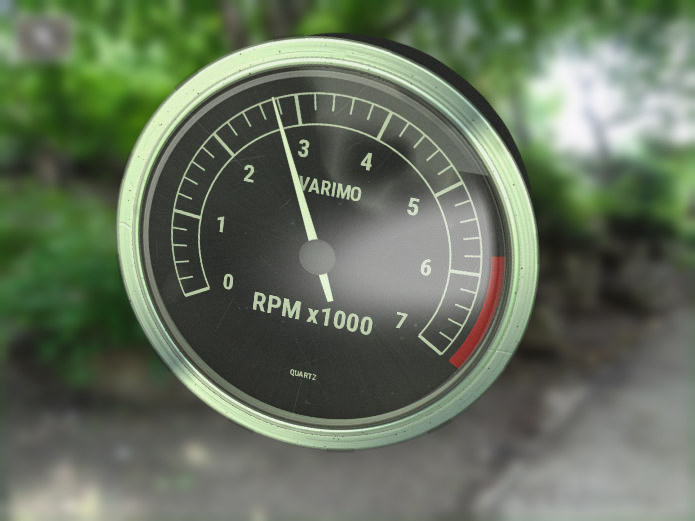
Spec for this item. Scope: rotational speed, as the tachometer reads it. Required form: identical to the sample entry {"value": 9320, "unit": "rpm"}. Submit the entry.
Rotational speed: {"value": 2800, "unit": "rpm"}
